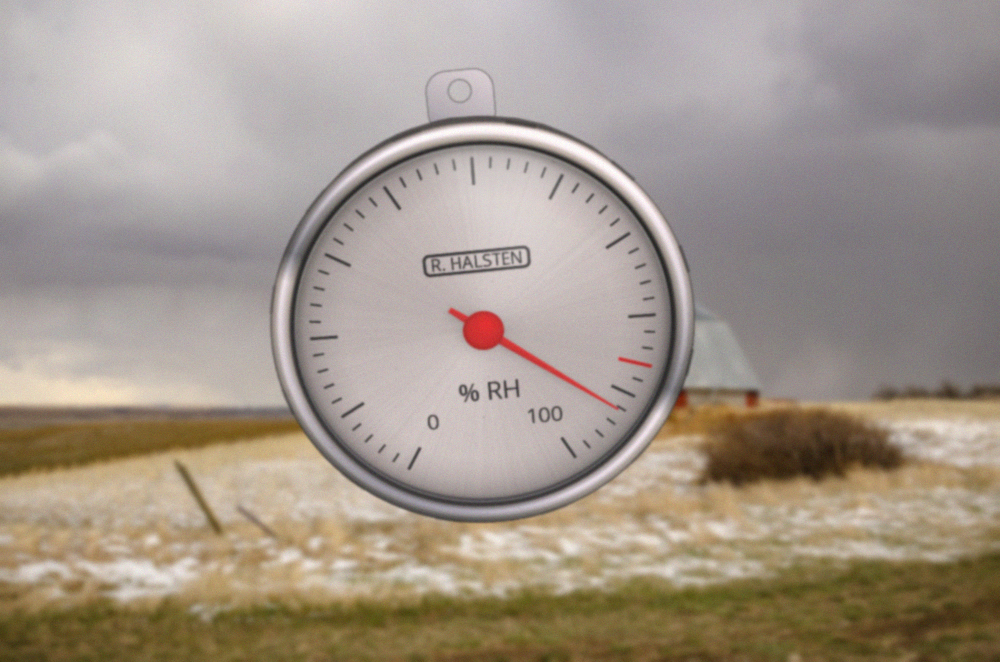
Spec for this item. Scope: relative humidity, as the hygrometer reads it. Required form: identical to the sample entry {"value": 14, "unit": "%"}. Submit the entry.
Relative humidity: {"value": 92, "unit": "%"}
